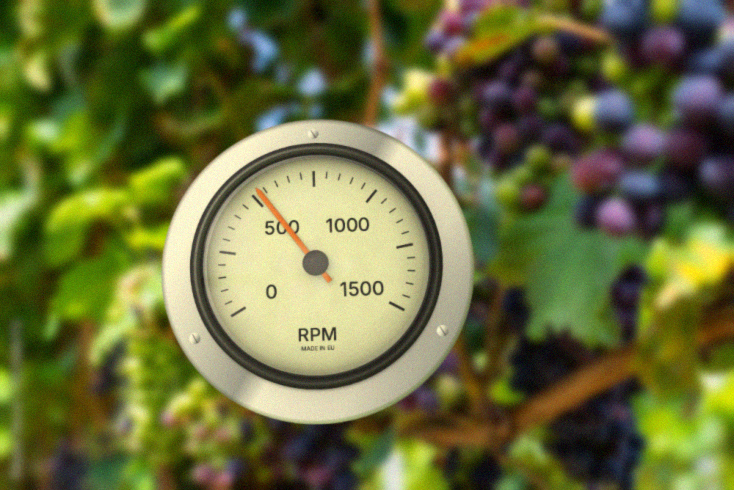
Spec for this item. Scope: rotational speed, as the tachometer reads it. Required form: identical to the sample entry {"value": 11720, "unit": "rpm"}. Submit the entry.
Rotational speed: {"value": 525, "unit": "rpm"}
